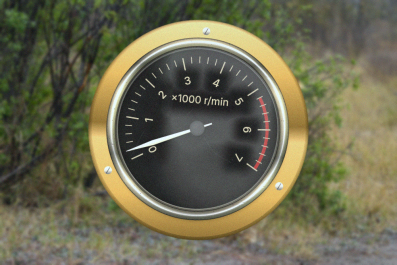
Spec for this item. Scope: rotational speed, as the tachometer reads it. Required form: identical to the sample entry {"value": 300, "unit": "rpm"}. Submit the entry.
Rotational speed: {"value": 200, "unit": "rpm"}
